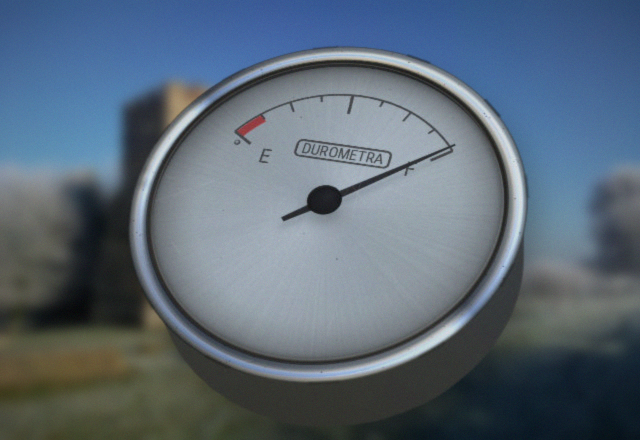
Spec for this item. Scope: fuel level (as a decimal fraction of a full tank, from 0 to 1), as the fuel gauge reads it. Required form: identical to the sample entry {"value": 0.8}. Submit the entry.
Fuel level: {"value": 1}
